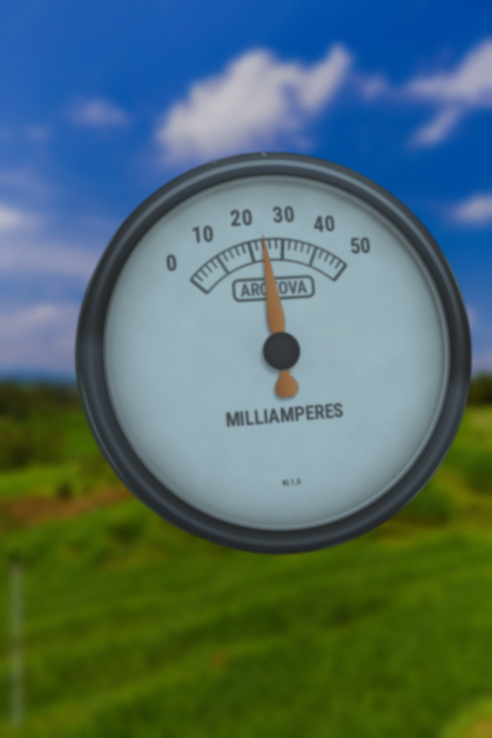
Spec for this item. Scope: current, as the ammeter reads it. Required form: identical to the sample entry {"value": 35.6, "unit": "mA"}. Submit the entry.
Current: {"value": 24, "unit": "mA"}
